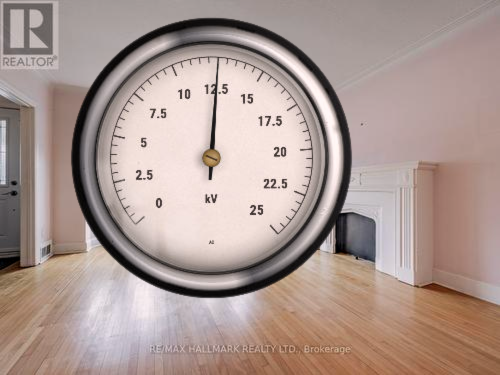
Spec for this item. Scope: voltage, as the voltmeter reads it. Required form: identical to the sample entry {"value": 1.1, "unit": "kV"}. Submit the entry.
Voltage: {"value": 12.5, "unit": "kV"}
